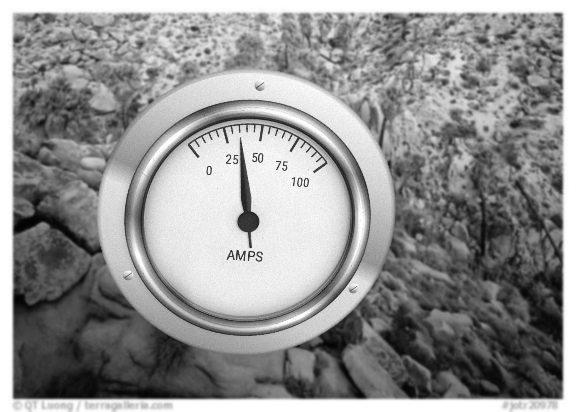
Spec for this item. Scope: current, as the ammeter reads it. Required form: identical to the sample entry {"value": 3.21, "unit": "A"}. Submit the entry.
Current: {"value": 35, "unit": "A"}
